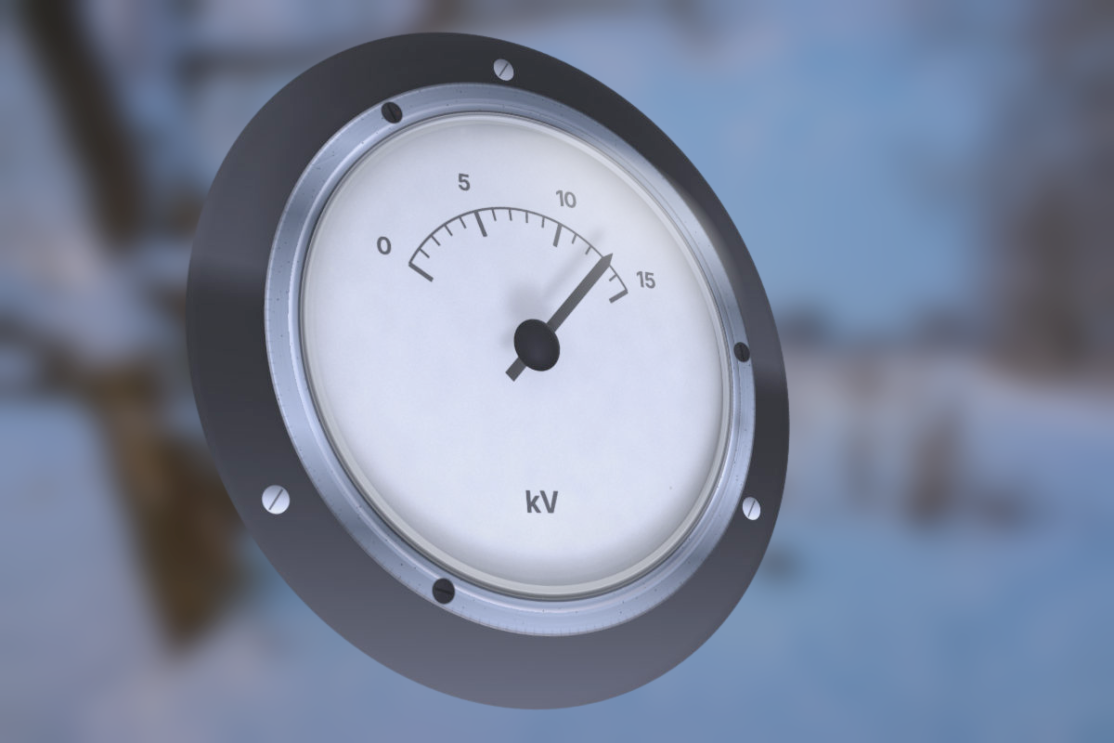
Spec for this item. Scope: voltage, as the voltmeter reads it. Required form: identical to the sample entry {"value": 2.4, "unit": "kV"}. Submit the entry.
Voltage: {"value": 13, "unit": "kV"}
